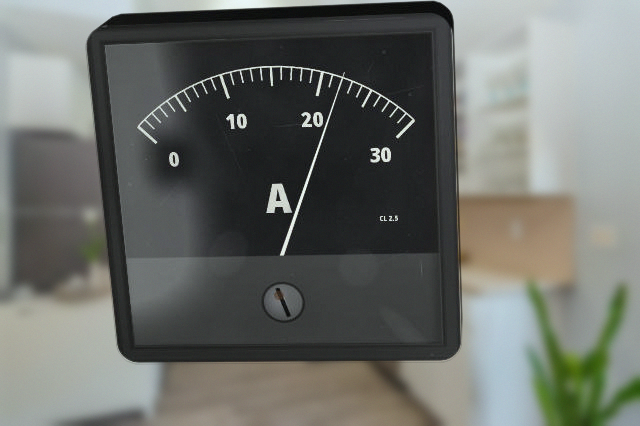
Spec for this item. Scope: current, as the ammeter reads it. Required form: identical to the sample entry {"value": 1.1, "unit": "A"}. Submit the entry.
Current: {"value": 22, "unit": "A"}
